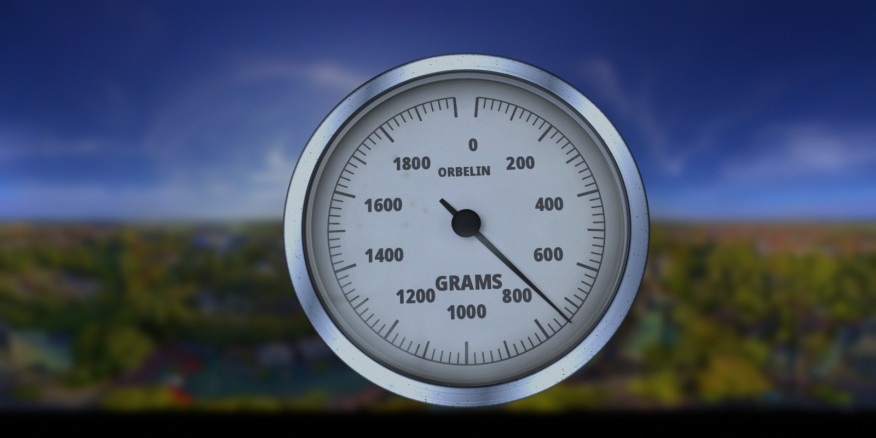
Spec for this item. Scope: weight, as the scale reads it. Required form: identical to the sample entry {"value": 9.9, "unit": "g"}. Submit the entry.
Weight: {"value": 740, "unit": "g"}
